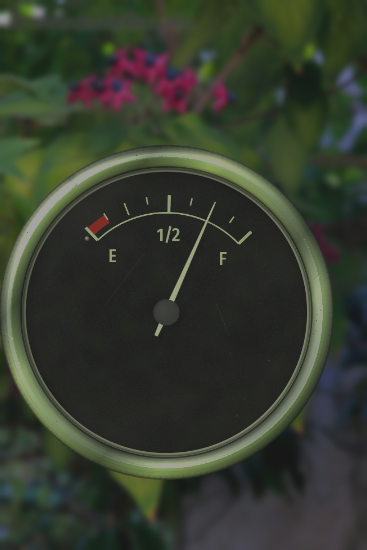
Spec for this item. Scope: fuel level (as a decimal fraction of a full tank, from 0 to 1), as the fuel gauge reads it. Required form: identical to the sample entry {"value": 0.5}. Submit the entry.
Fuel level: {"value": 0.75}
